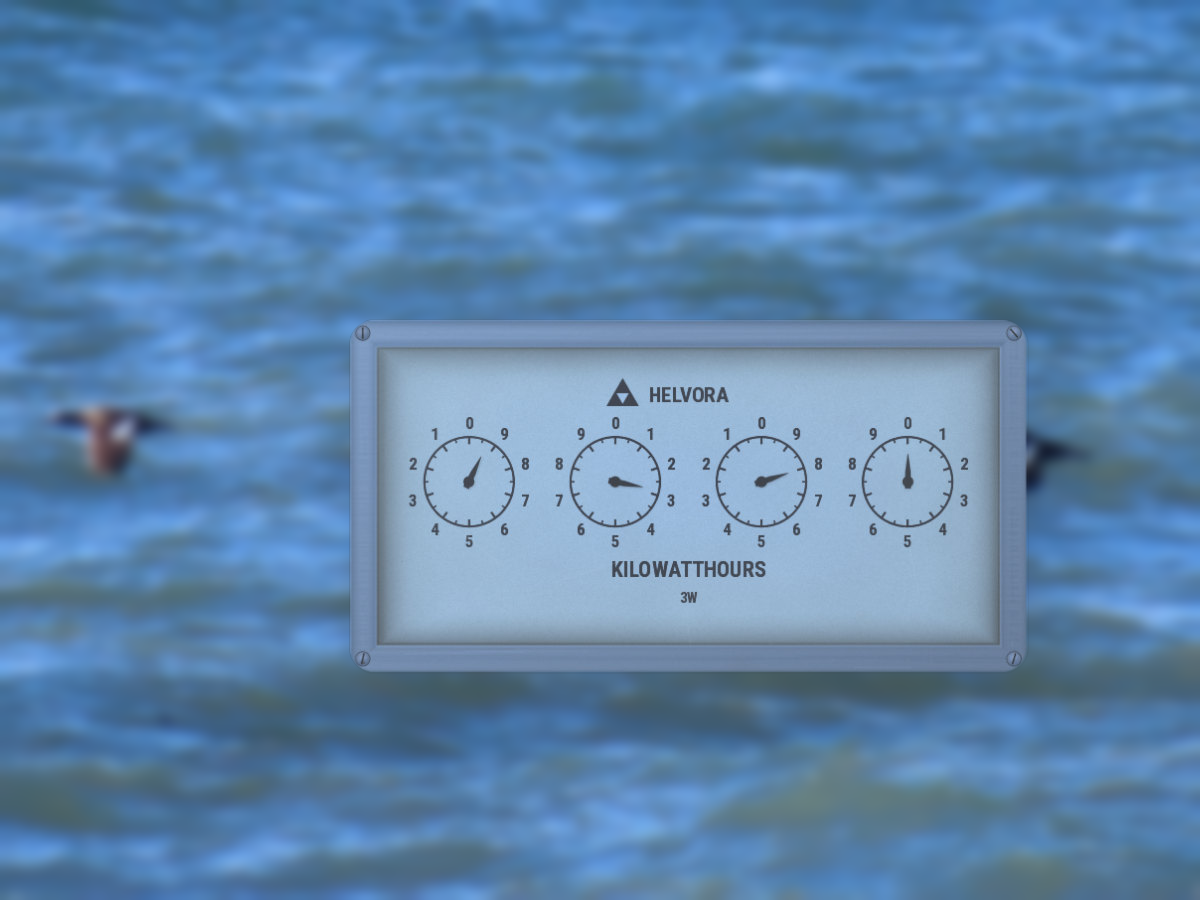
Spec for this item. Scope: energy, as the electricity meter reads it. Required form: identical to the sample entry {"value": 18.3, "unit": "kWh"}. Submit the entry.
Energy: {"value": 9280, "unit": "kWh"}
